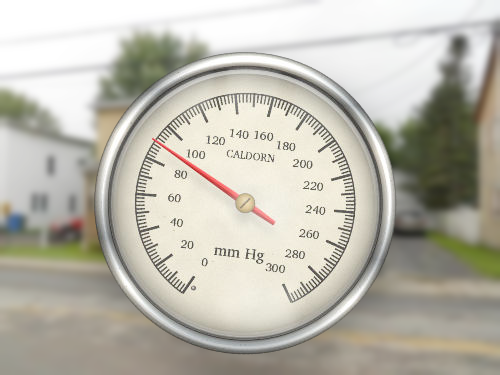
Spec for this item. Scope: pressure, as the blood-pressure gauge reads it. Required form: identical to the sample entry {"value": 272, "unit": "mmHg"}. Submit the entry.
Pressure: {"value": 90, "unit": "mmHg"}
